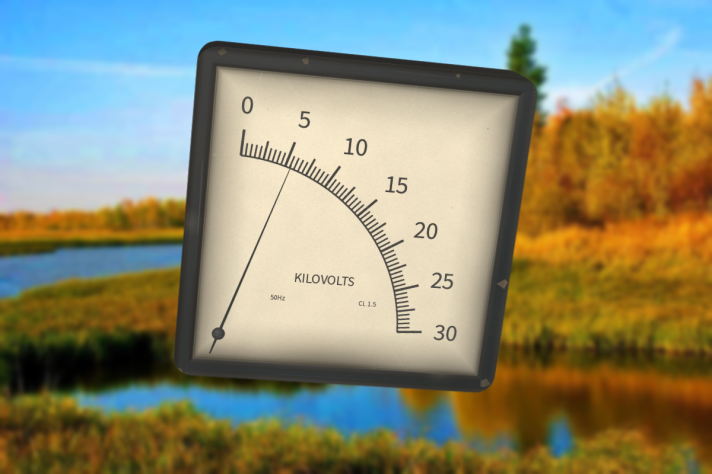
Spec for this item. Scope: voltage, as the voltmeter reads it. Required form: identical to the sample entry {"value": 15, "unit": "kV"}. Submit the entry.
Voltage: {"value": 5.5, "unit": "kV"}
